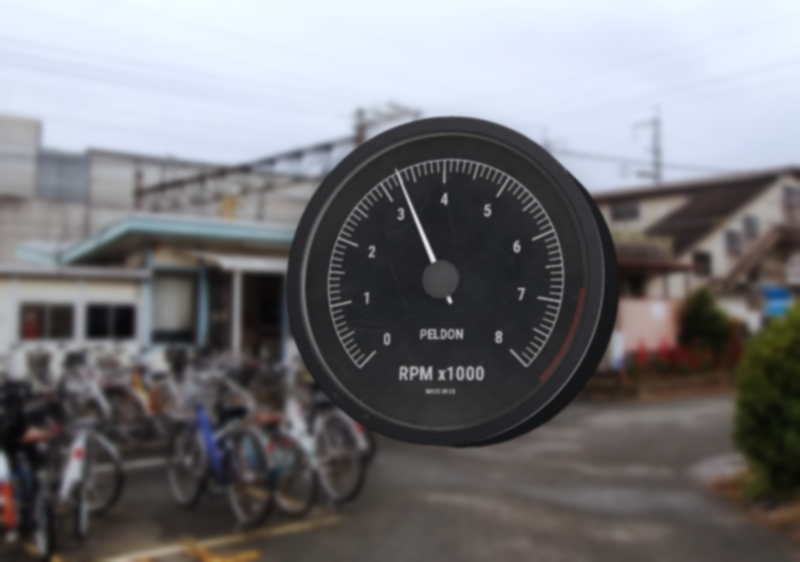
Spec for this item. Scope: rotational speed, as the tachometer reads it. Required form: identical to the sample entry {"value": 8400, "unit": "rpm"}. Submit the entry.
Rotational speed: {"value": 3300, "unit": "rpm"}
